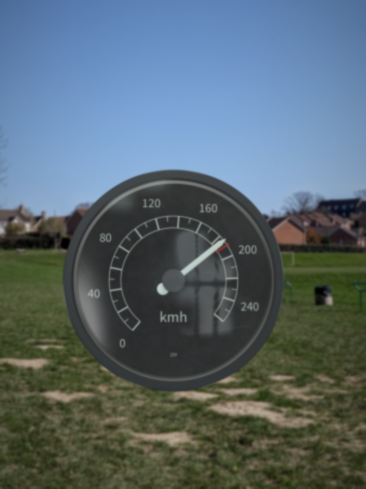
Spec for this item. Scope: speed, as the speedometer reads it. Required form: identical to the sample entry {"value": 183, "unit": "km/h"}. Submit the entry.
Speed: {"value": 185, "unit": "km/h"}
